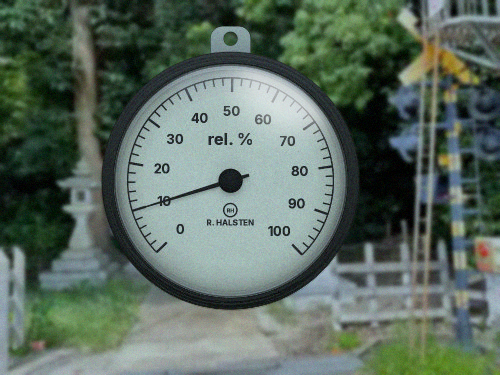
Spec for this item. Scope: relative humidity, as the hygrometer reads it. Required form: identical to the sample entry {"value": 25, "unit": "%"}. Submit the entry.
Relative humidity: {"value": 10, "unit": "%"}
